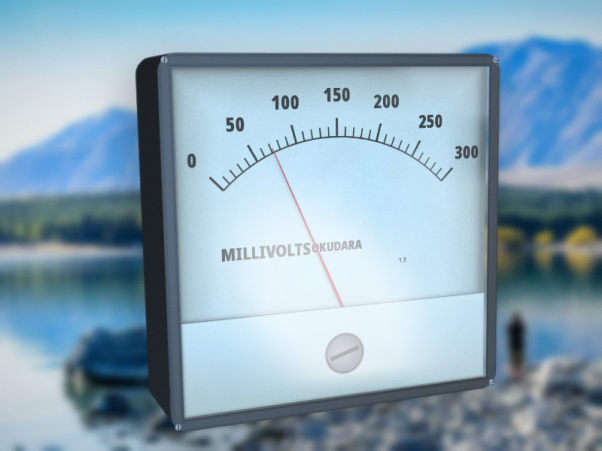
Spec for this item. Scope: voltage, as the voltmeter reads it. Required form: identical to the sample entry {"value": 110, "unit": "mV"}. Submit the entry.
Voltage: {"value": 70, "unit": "mV"}
